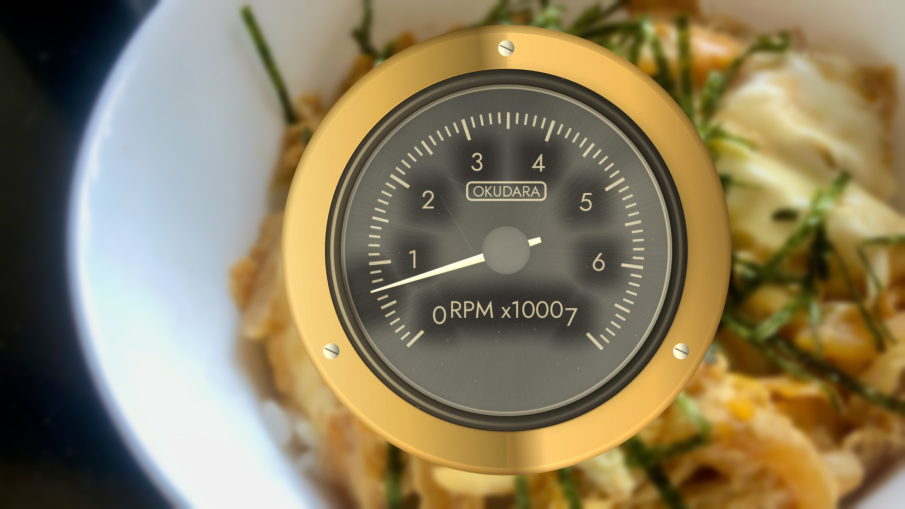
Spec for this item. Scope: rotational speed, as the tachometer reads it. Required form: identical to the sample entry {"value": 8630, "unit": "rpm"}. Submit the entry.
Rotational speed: {"value": 700, "unit": "rpm"}
